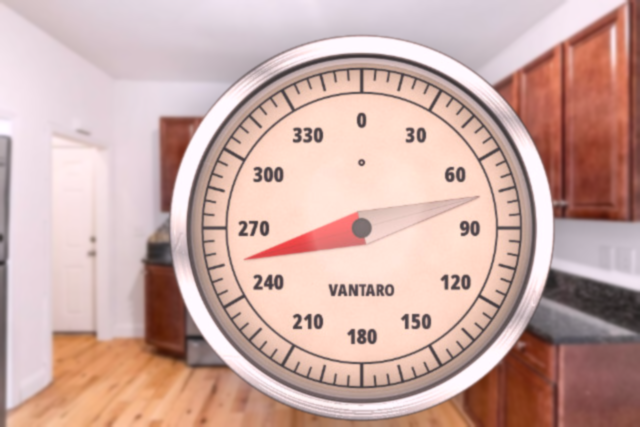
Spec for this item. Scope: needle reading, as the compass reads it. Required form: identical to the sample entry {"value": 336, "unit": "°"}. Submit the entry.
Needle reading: {"value": 255, "unit": "°"}
